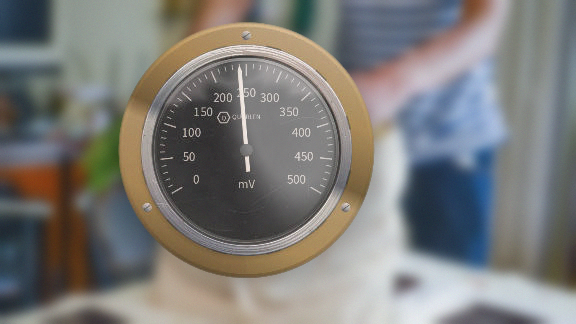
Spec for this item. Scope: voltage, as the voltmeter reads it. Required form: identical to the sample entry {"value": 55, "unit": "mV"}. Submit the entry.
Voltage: {"value": 240, "unit": "mV"}
